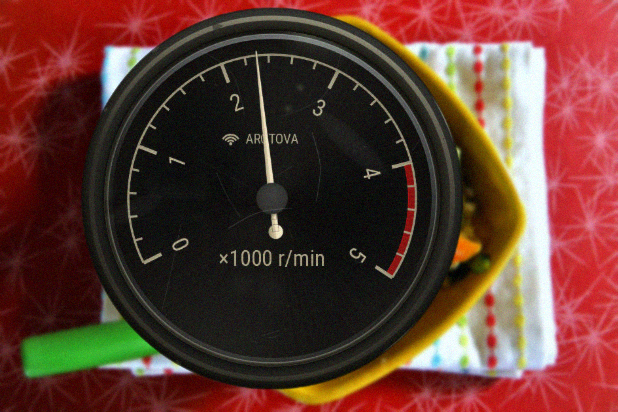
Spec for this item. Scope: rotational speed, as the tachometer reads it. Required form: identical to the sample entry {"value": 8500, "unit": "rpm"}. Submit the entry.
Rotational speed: {"value": 2300, "unit": "rpm"}
